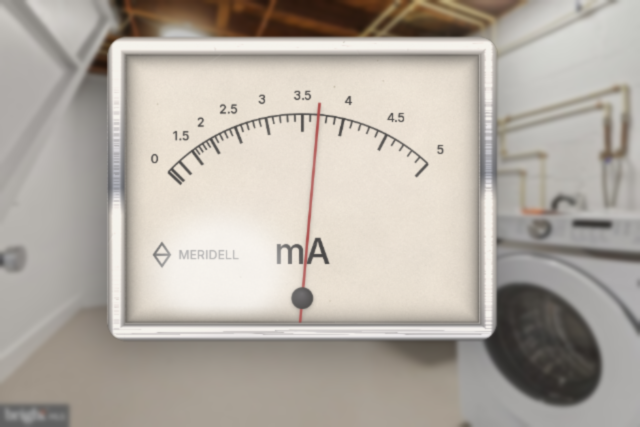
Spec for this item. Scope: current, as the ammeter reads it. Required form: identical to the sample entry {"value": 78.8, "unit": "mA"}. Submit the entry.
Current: {"value": 3.7, "unit": "mA"}
